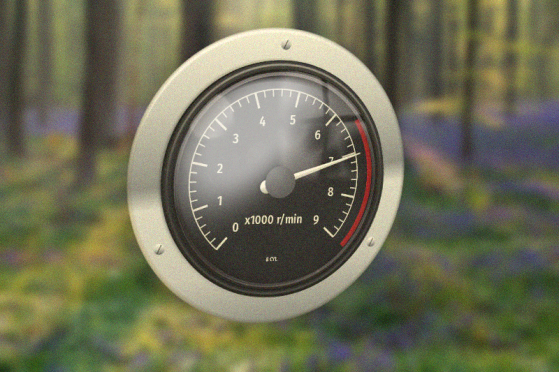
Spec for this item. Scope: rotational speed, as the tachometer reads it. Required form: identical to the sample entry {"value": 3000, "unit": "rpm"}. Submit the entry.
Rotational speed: {"value": 7000, "unit": "rpm"}
